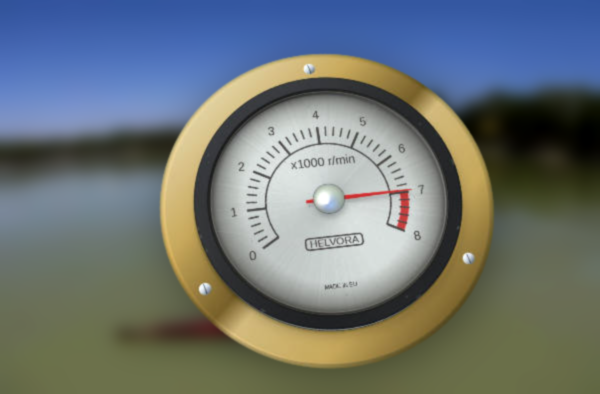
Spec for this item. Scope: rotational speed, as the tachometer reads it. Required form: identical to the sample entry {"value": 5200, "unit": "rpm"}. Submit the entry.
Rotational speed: {"value": 7000, "unit": "rpm"}
